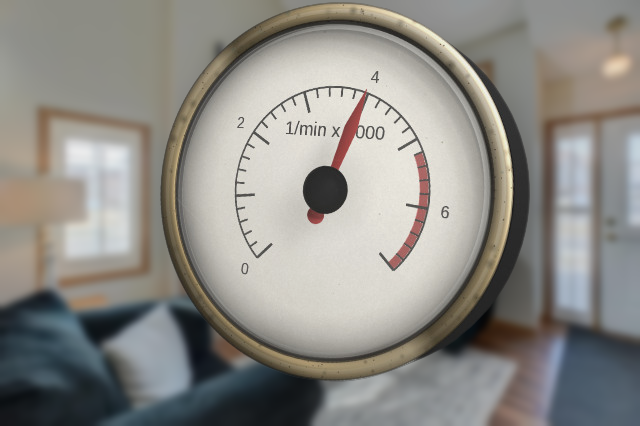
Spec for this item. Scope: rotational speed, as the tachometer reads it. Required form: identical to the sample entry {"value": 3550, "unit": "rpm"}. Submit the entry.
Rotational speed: {"value": 4000, "unit": "rpm"}
